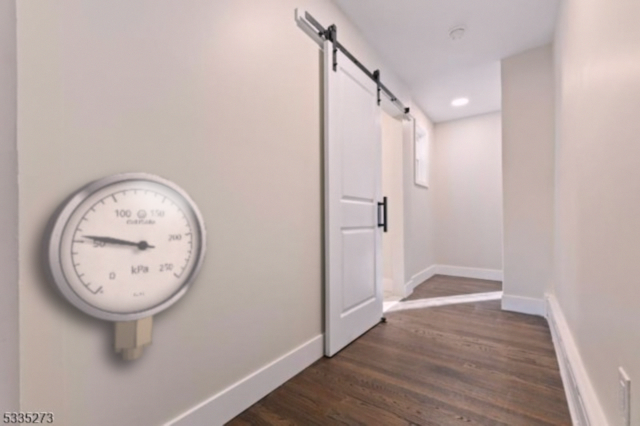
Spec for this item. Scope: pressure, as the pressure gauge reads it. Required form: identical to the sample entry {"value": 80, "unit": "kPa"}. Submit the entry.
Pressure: {"value": 55, "unit": "kPa"}
